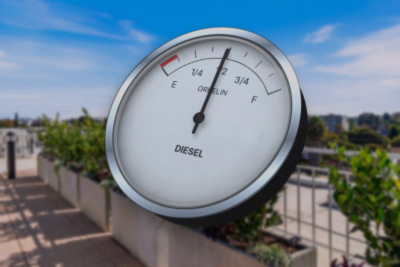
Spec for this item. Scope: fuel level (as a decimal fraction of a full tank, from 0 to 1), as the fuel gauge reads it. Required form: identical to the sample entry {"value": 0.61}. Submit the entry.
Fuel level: {"value": 0.5}
